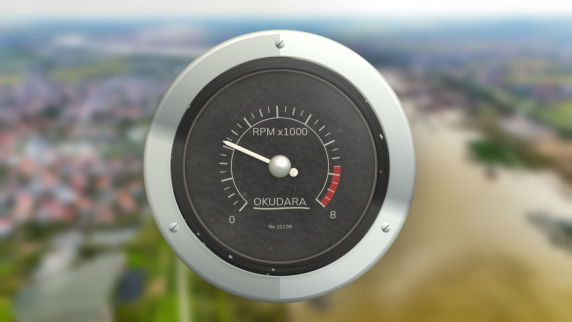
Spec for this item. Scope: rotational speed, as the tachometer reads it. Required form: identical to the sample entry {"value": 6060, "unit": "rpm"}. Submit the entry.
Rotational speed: {"value": 2125, "unit": "rpm"}
